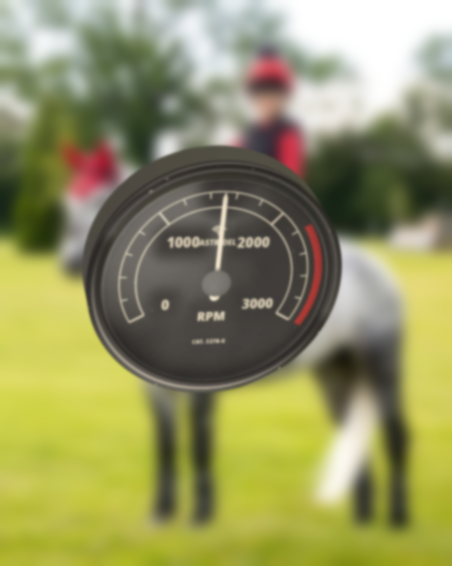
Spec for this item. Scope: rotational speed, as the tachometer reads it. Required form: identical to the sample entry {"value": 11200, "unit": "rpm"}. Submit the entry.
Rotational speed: {"value": 1500, "unit": "rpm"}
